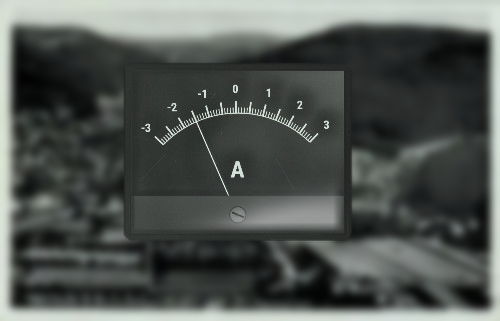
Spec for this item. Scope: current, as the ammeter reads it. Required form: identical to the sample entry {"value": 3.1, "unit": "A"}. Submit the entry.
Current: {"value": -1.5, "unit": "A"}
